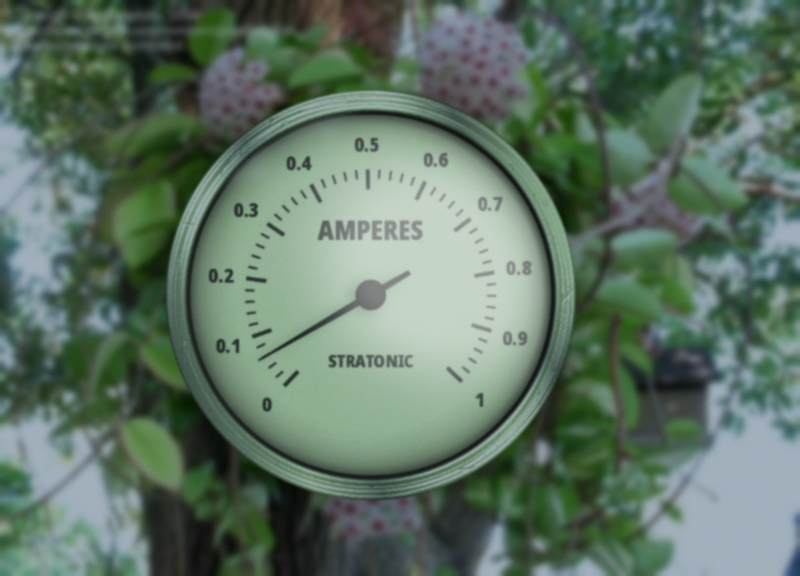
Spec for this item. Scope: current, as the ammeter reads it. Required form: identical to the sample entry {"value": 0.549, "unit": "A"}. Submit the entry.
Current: {"value": 0.06, "unit": "A"}
